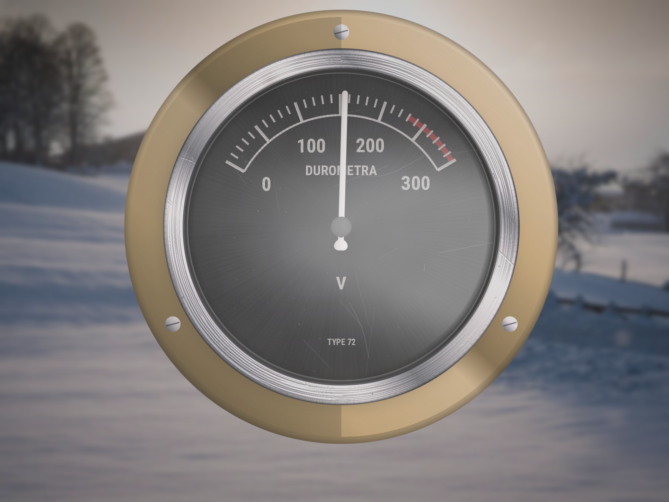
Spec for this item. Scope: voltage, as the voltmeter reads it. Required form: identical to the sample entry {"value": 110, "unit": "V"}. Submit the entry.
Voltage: {"value": 155, "unit": "V"}
